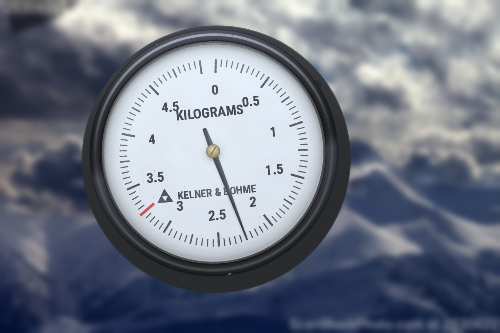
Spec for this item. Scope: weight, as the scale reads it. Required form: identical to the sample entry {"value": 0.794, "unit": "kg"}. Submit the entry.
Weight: {"value": 2.25, "unit": "kg"}
